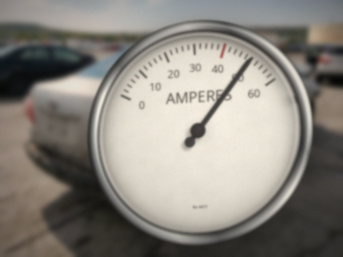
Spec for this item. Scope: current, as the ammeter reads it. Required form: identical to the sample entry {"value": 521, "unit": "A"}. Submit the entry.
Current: {"value": 50, "unit": "A"}
